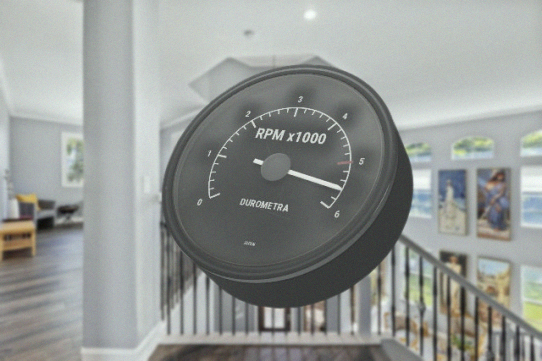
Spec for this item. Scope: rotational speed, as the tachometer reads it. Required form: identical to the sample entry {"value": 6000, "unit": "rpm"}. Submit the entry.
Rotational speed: {"value": 5600, "unit": "rpm"}
